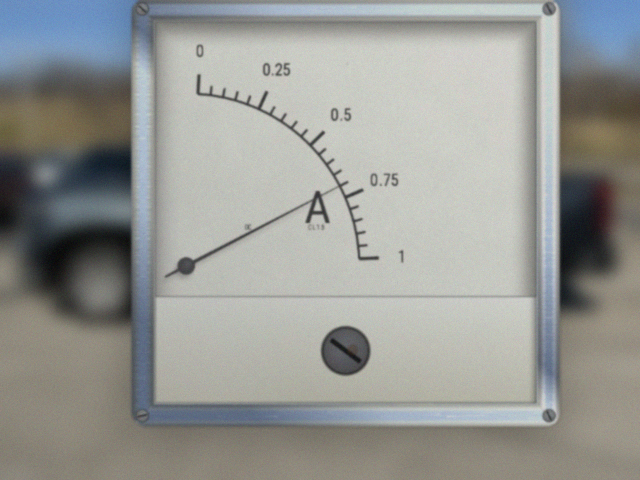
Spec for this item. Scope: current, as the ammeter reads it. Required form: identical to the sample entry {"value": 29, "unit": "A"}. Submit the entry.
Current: {"value": 0.7, "unit": "A"}
